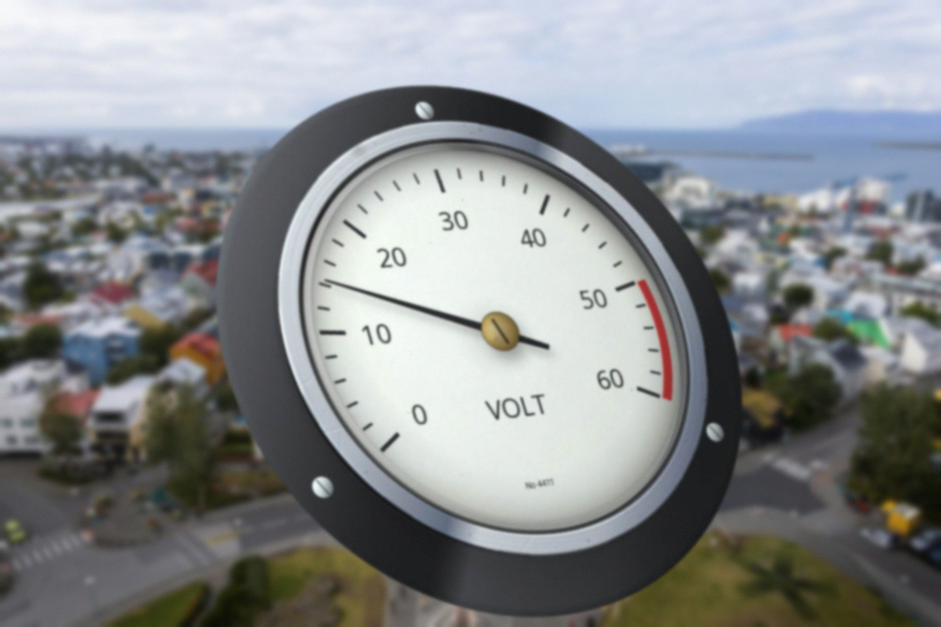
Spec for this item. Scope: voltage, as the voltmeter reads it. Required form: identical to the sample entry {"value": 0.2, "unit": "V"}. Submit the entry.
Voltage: {"value": 14, "unit": "V"}
